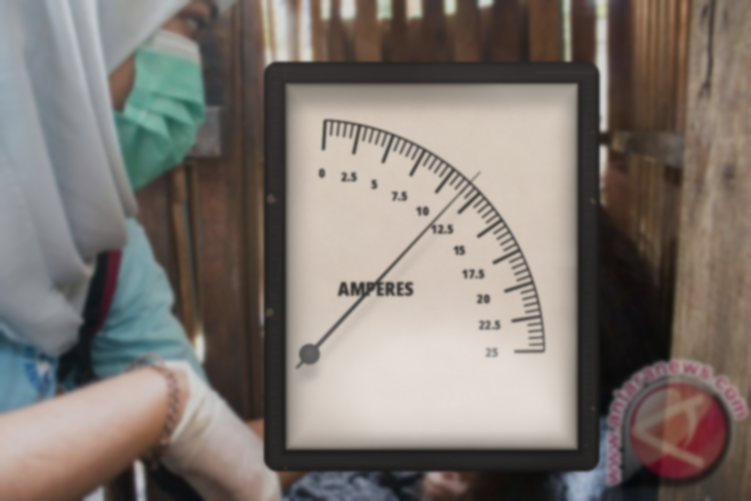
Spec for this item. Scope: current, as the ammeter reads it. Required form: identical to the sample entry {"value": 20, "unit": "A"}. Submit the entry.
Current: {"value": 11.5, "unit": "A"}
